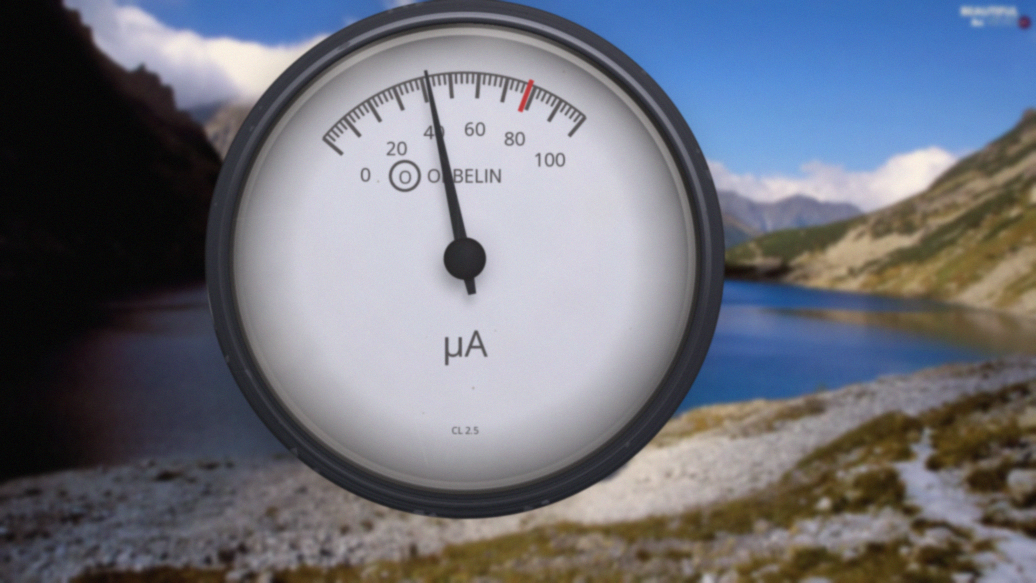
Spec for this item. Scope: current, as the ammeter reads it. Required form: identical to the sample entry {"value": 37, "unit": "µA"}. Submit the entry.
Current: {"value": 42, "unit": "µA"}
